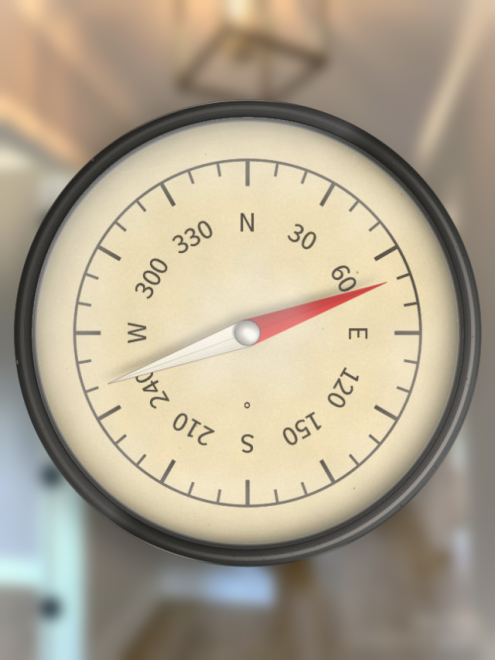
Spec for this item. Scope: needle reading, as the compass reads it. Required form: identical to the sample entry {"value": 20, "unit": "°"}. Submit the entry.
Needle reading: {"value": 70, "unit": "°"}
